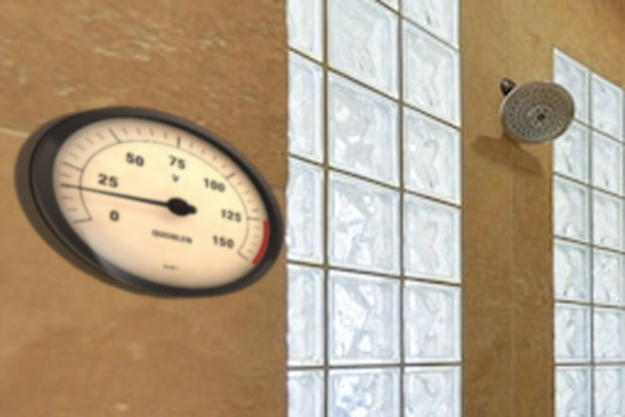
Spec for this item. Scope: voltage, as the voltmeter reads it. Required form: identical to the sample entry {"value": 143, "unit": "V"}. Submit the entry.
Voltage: {"value": 15, "unit": "V"}
